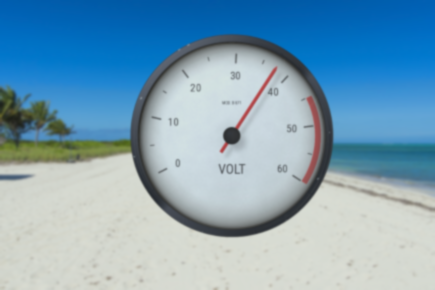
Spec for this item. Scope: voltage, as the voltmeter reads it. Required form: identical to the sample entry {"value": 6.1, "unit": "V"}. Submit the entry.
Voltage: {"value": 37.5, "unit": "V"}
